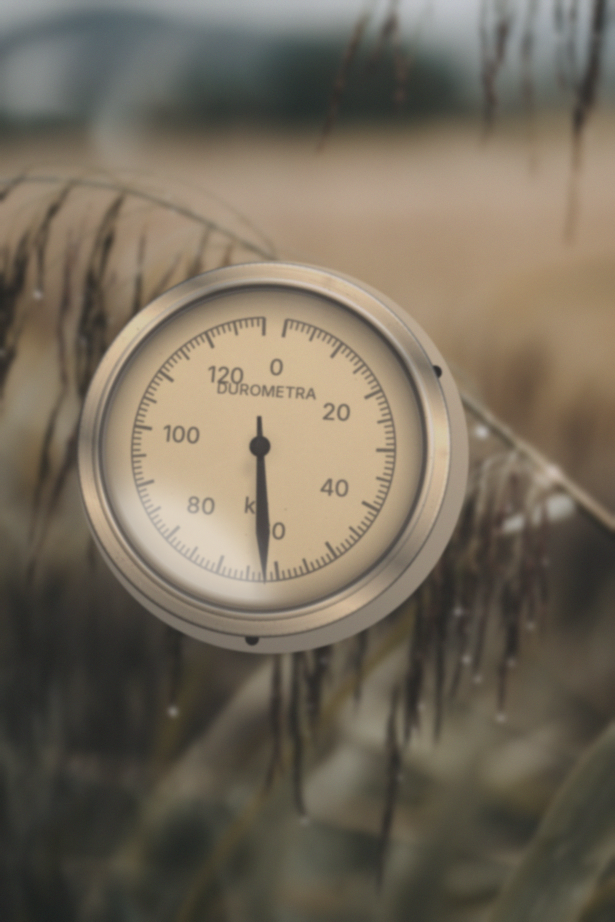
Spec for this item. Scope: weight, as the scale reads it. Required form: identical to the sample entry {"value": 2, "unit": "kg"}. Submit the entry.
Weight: {"value": 62, "unit": "kg"}
